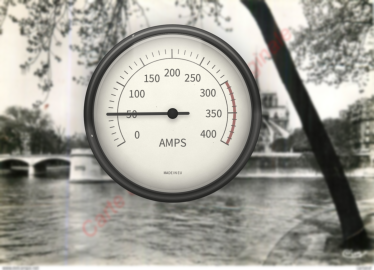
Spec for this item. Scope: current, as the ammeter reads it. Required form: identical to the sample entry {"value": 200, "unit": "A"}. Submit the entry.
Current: {"value": 50, "unit": "A"}
